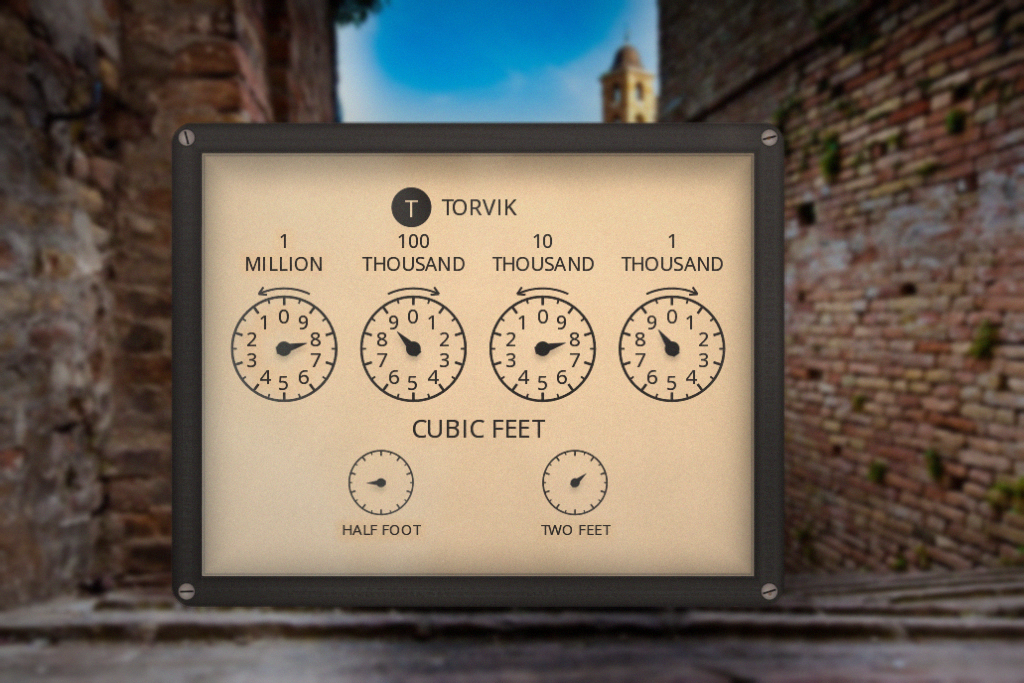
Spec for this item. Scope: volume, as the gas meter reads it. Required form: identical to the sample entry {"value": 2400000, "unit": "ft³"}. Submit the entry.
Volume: {"value": 787900, "unit": "ft³"}
